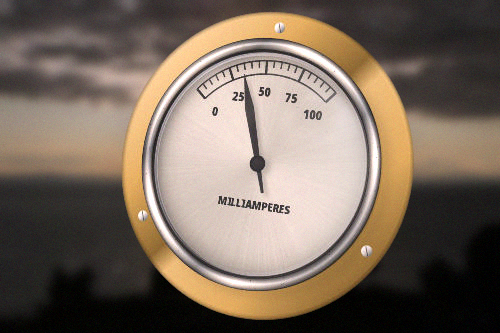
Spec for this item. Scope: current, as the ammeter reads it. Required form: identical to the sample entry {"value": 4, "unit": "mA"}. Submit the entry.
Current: {"value": 35, "unit": "mA"}
